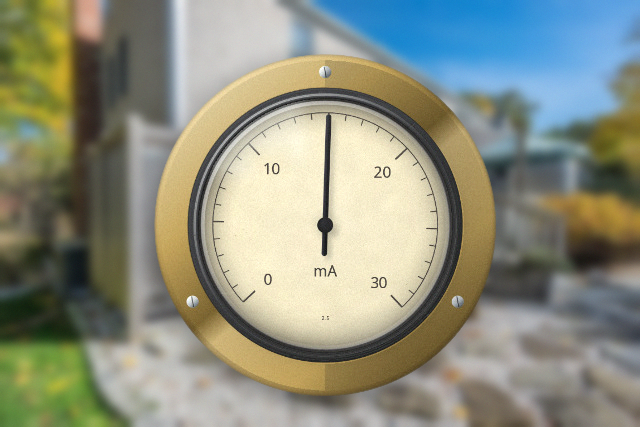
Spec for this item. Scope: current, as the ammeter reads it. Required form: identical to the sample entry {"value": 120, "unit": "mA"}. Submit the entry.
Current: {"value": 15, "unit": "mA"}
